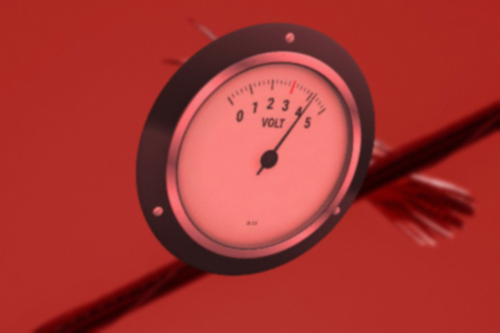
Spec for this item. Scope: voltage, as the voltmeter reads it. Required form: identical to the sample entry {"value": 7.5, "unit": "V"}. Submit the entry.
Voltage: {"value": 4, "unit": "V"}
